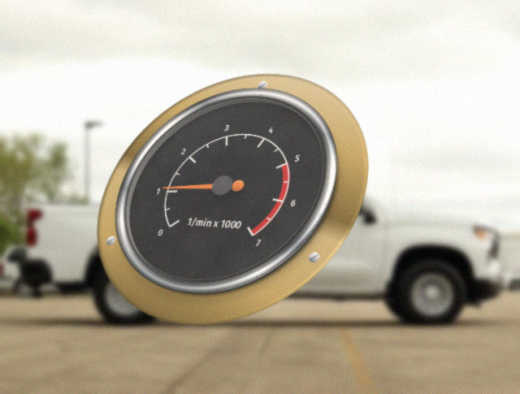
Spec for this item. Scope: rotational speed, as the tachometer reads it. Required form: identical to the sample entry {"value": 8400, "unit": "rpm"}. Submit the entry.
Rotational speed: {"value": 1000, "unit": "rpm"}
